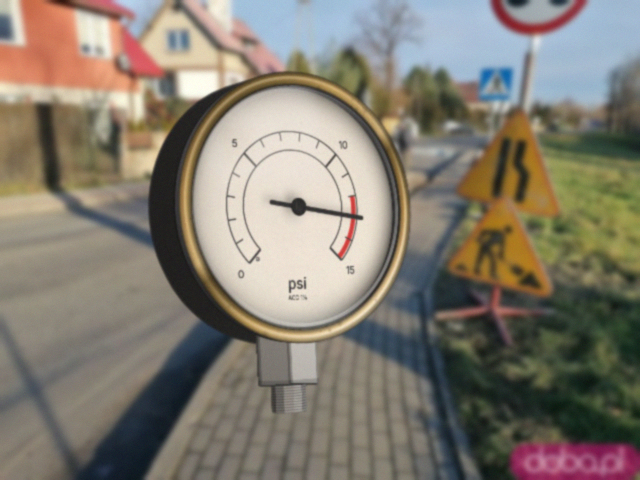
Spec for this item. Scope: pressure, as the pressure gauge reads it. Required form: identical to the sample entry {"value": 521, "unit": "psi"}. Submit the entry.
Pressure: {"value": 13, "unit": "psi"}
